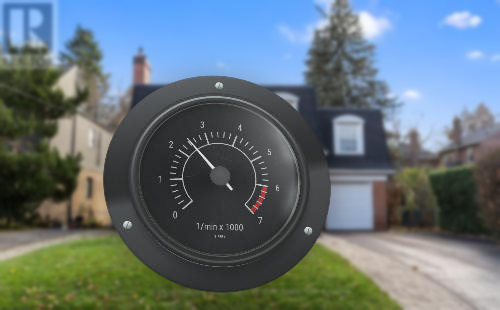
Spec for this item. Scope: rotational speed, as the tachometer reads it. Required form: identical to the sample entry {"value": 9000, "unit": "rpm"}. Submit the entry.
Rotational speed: {"value": 2400, "unit": "rpm"}
